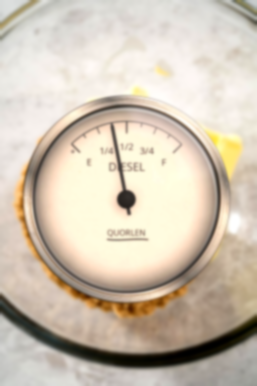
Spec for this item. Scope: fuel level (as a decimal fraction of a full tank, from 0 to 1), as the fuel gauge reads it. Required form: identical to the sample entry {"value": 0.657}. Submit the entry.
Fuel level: {"value": 0.375}
